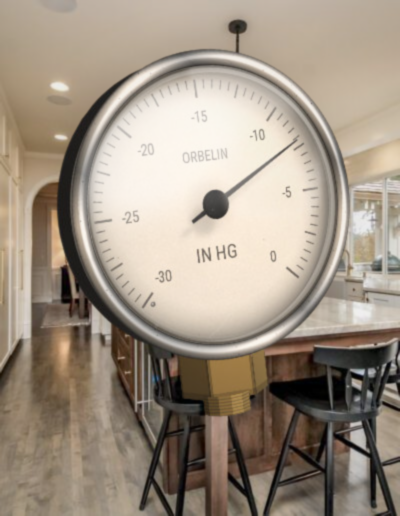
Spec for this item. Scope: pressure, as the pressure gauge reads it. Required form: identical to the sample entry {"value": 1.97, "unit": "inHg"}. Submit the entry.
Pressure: {"value": -8, "unit": "inHg"}
